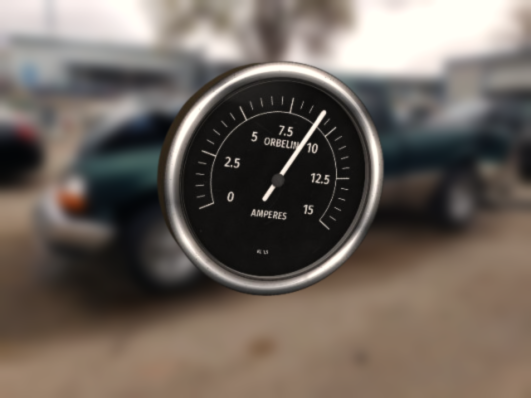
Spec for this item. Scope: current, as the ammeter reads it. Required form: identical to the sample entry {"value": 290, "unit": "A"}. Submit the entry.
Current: {"value": 9, "unit": "A"}
